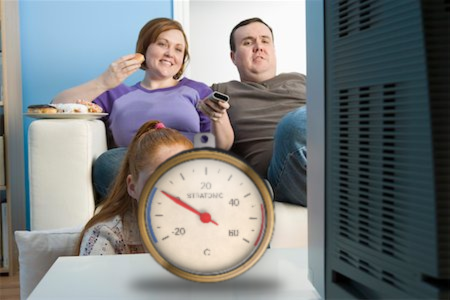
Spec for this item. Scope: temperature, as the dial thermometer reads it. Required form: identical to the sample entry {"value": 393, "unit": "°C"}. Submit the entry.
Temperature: {"value": 0, "unit": "°C"}
